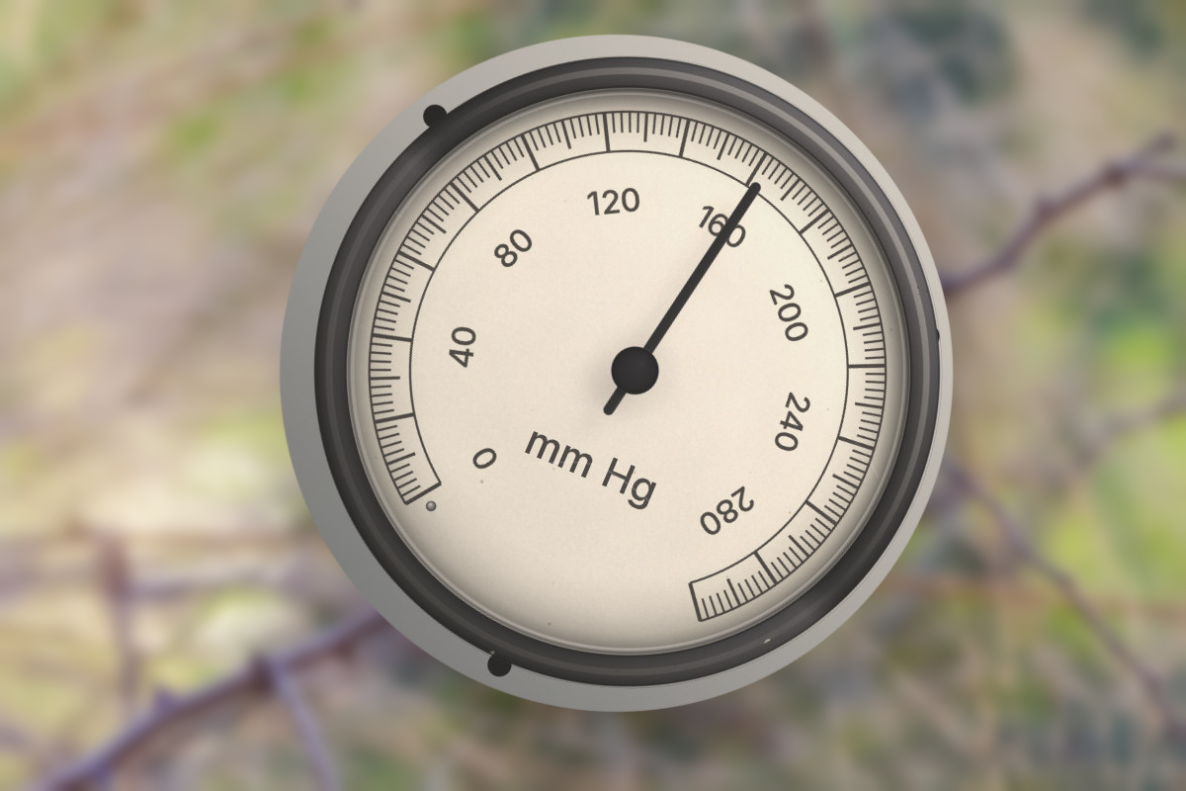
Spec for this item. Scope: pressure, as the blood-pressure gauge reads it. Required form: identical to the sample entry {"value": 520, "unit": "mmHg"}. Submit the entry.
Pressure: {"value": 162, "unit": "mmHg"}
